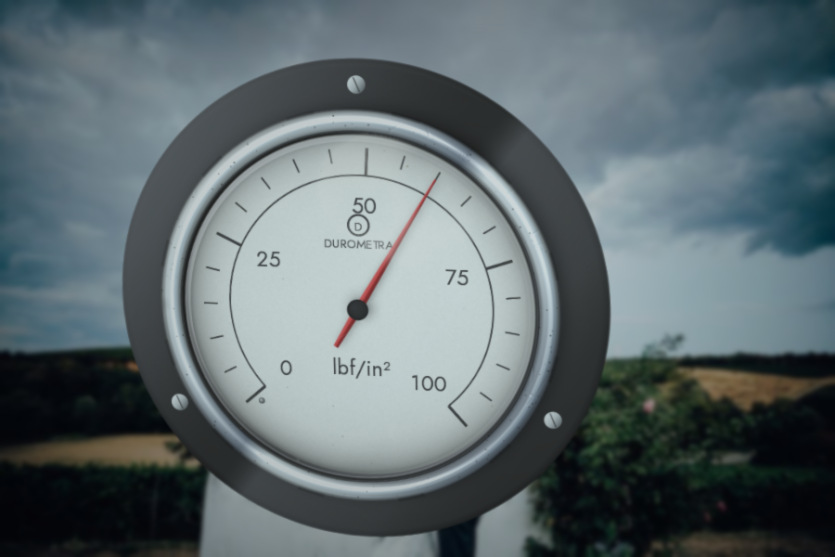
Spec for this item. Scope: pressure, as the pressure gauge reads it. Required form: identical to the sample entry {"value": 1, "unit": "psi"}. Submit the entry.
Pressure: {"value": 60, "unit": "psi"}
